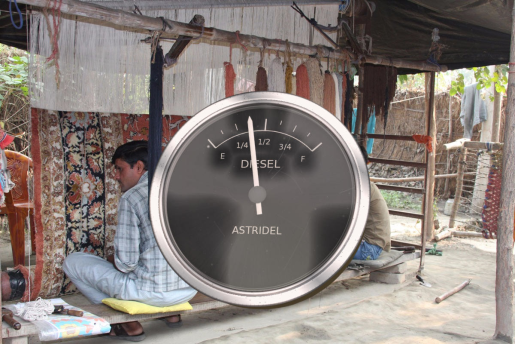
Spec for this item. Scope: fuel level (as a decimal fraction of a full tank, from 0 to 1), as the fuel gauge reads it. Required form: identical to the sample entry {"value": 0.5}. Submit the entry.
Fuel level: {"value": 0.375}
